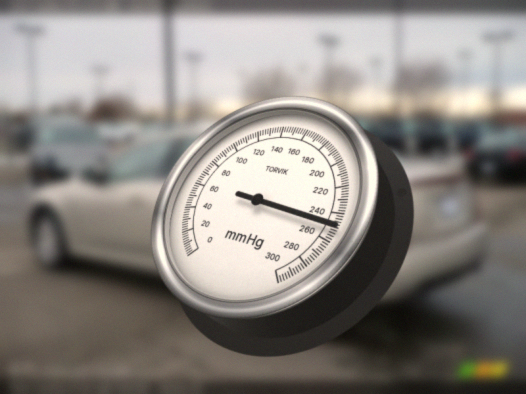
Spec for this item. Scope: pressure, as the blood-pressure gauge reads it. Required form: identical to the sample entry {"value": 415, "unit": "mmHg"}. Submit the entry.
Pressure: {"value": 250, "unit": "mmHg"}
